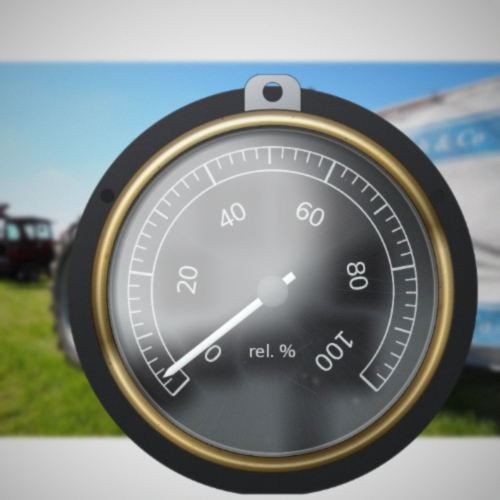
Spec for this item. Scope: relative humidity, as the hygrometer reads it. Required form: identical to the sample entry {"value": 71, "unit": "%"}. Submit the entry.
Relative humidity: {"value": 3, "unit": "%"}
